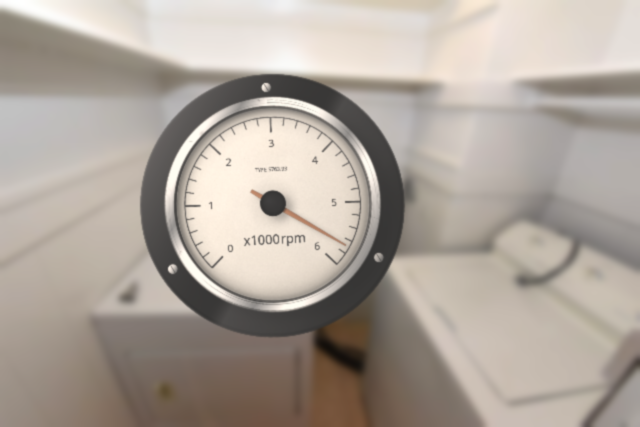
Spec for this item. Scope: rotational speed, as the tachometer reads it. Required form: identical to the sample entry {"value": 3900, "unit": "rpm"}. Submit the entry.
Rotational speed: {"value": 5700, "unit": "rpm"}
